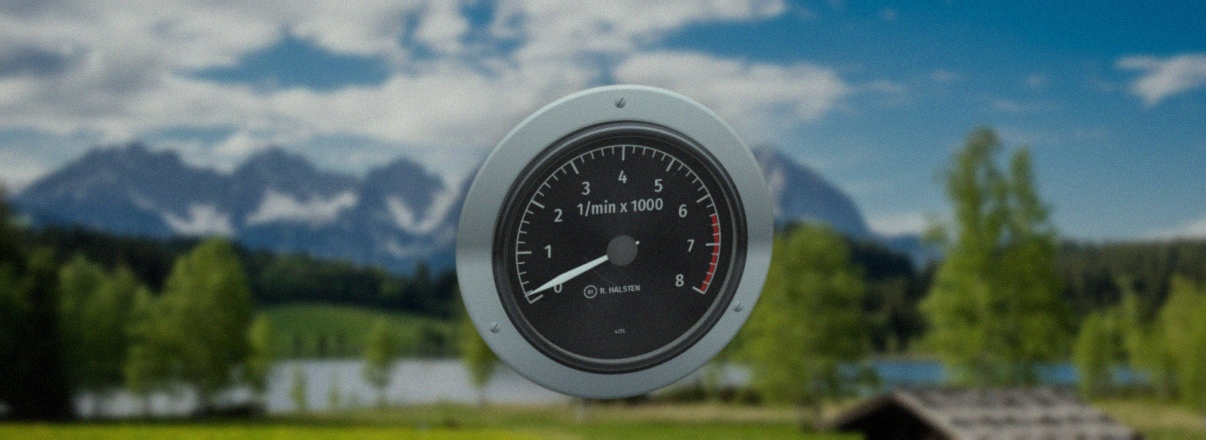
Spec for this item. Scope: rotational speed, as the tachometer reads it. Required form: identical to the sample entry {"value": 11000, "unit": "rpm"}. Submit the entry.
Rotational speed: {"value": 200, "unit": "rpm"}
